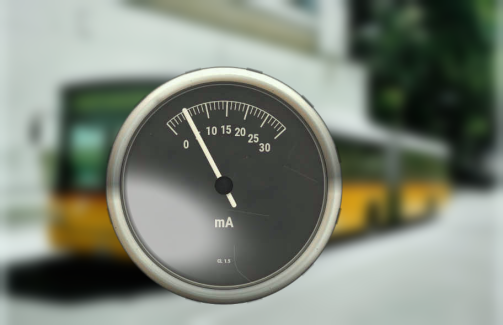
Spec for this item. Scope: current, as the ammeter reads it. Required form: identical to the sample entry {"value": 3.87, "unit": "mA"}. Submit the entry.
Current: {"value": 5, "unit": "mA"}
